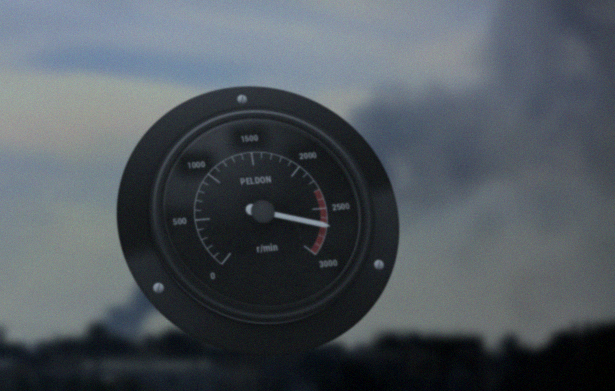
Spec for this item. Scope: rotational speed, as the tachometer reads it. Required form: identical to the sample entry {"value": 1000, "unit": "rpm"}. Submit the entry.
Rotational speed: {"value": 2700, "unit": "rpm"}
